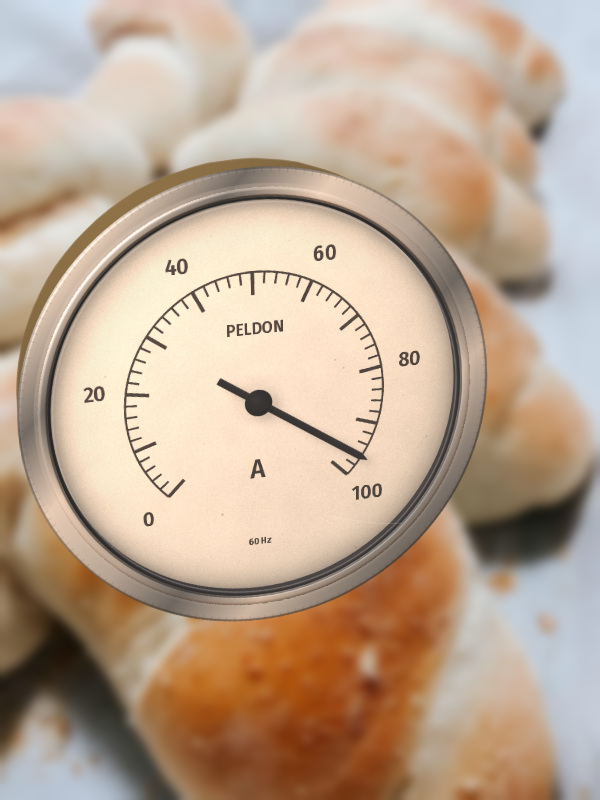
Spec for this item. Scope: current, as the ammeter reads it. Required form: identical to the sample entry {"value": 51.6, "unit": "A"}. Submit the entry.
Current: {"value": 96, "unit": "A"}
